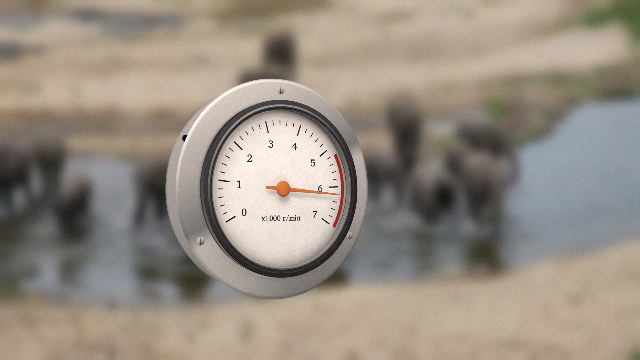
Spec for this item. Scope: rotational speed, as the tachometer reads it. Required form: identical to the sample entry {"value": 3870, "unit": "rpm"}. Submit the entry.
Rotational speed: {"value": 6200, "unit": "rpm"}
